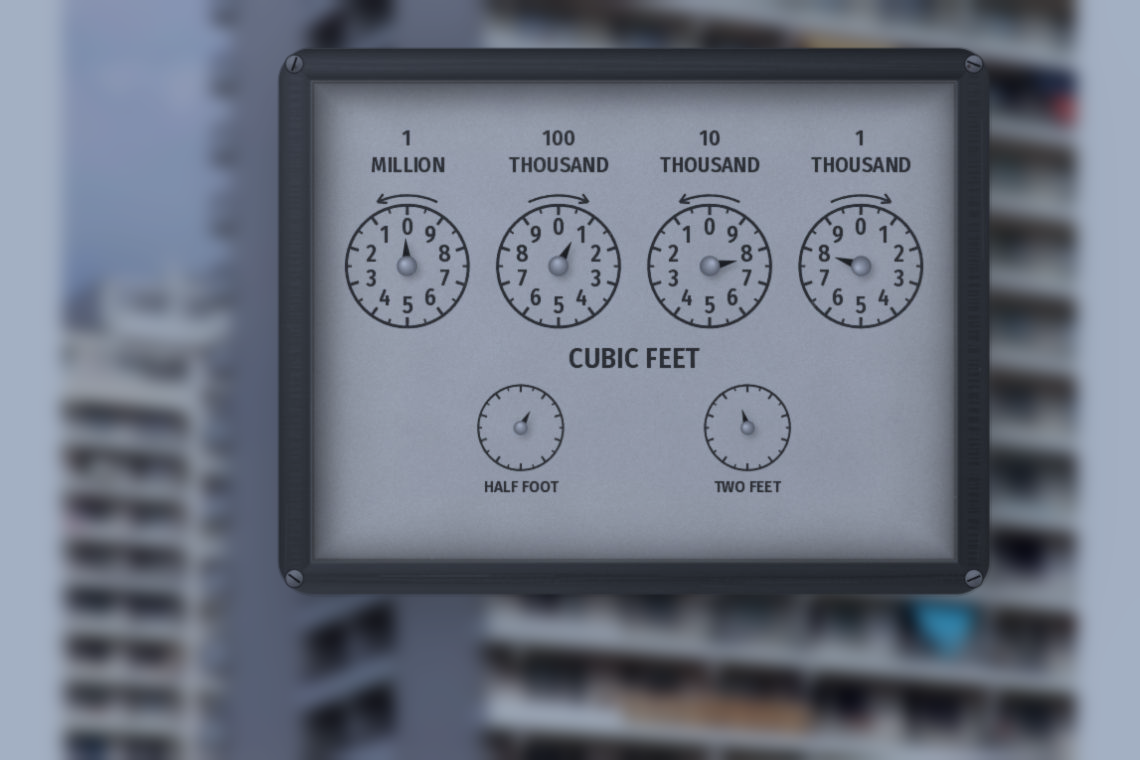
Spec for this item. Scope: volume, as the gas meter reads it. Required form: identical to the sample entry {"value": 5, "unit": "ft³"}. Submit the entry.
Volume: {"value": 7800, "unit": "ft³"}
